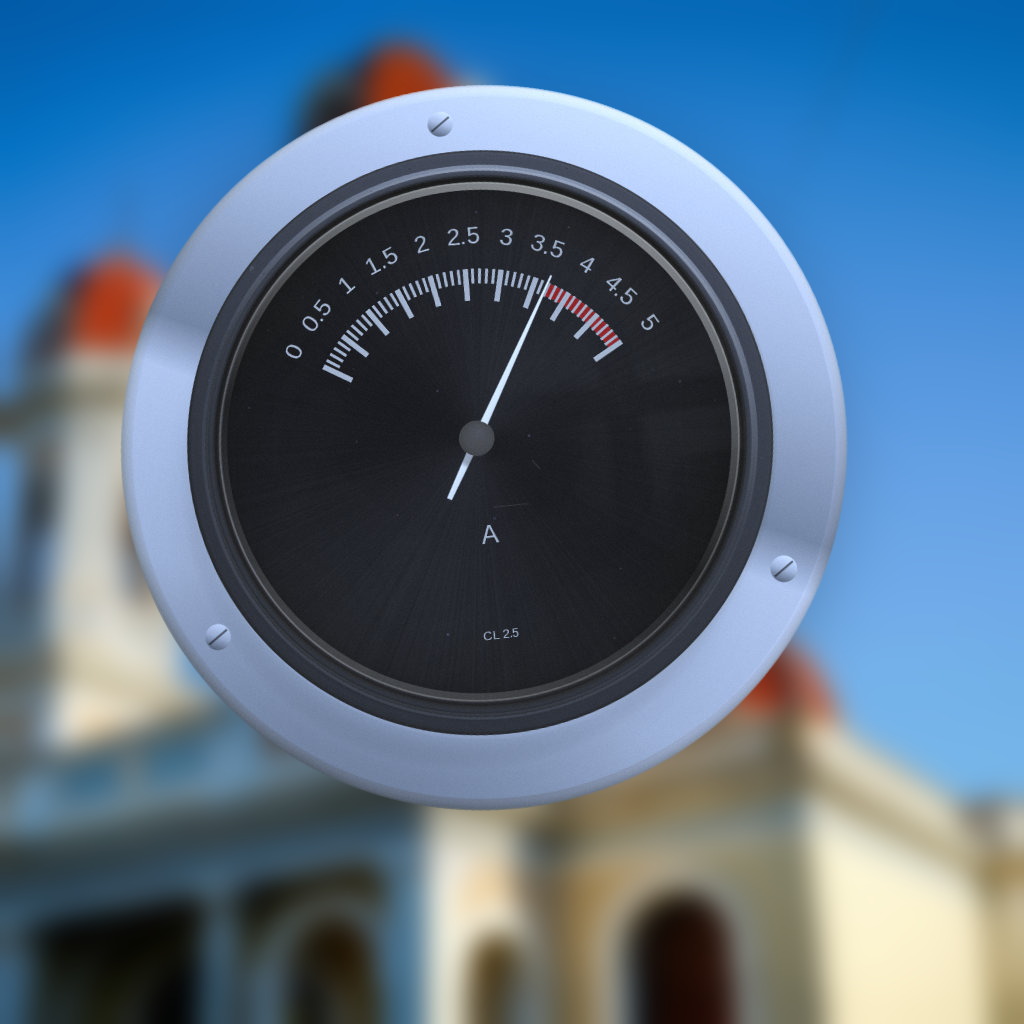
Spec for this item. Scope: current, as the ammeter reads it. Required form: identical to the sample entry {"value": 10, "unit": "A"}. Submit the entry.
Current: {"value": 3.7, "unit": "A"}
